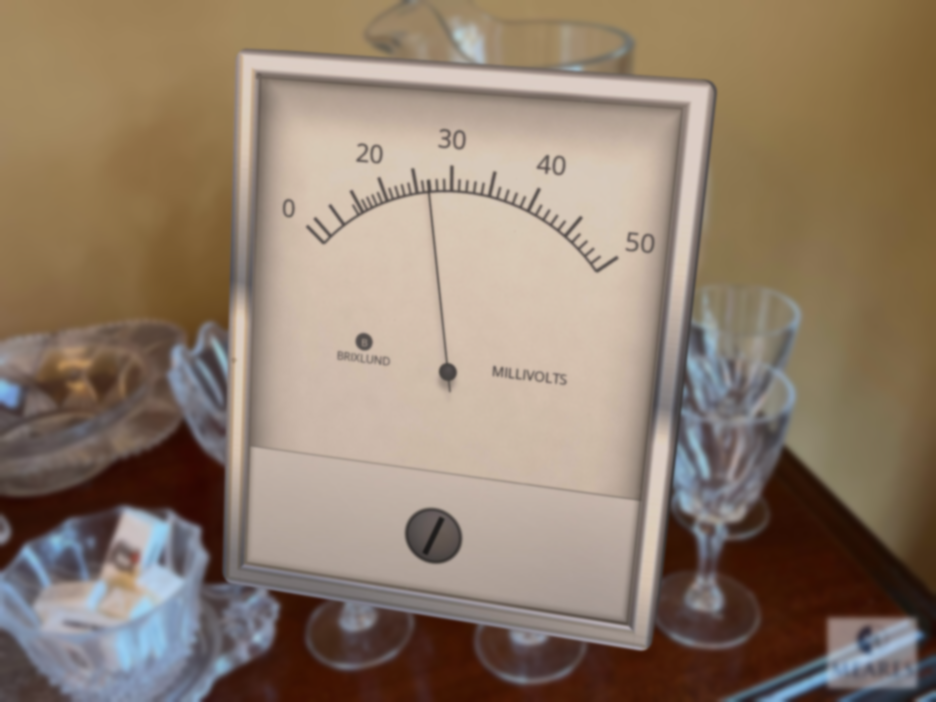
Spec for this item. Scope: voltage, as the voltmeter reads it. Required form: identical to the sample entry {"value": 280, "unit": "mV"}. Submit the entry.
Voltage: {"value": 27, "unit": "mV"}
